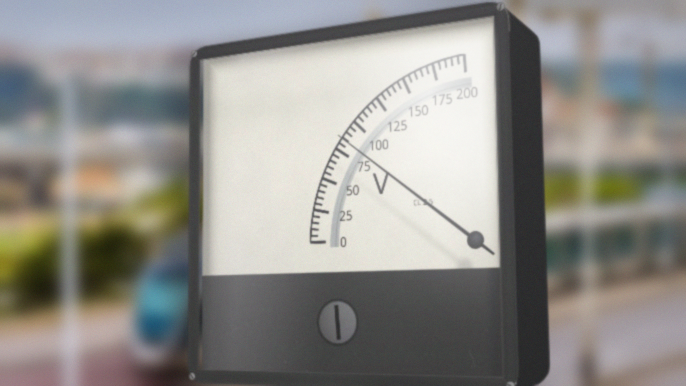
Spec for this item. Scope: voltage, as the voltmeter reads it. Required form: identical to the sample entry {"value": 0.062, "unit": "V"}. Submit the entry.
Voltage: {"value": 85, "unit": "V"}
